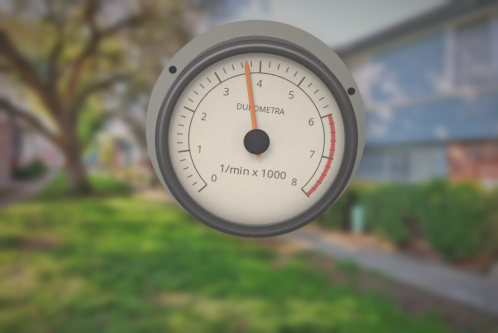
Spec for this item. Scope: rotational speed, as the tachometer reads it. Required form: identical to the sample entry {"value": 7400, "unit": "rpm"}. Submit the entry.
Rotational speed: {"value": 3700, "unit": "rpm"}
